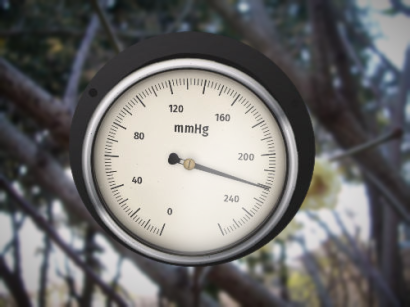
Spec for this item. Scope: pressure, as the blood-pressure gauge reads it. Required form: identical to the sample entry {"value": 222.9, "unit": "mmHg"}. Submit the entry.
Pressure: {"value": 220, "unit": "mmHg"}
